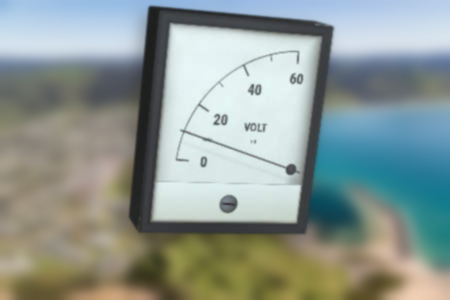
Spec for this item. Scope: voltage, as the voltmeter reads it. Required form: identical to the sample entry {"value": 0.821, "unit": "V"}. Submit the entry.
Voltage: {"value": 10, "unit": "V"}
